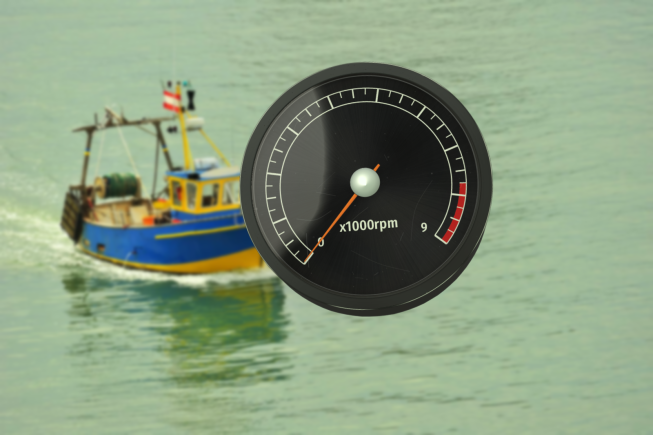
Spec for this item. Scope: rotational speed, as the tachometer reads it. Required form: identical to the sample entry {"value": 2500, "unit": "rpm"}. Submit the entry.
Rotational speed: {"value": 0, "unit": "rpm"}
